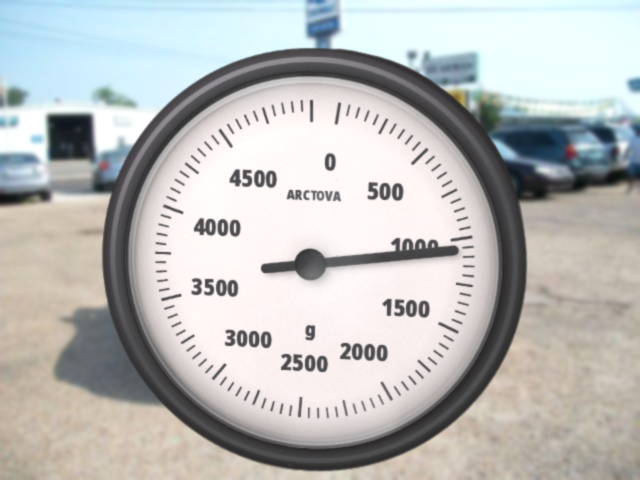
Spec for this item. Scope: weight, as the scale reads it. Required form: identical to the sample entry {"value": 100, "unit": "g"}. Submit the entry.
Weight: {"value": 1050, "unit": "g"}
